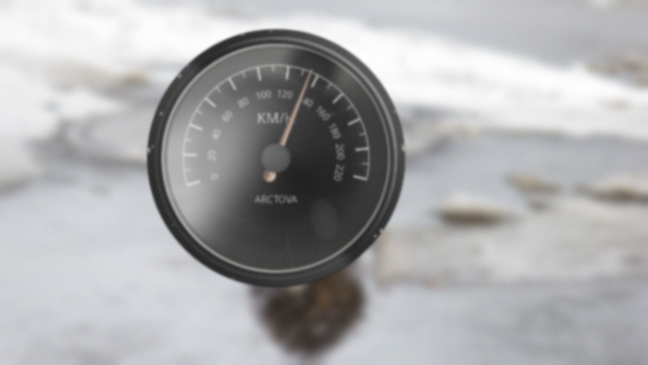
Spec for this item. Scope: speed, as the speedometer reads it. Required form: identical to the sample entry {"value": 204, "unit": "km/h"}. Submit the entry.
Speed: {"value": 135, "unit": "km/h"}
